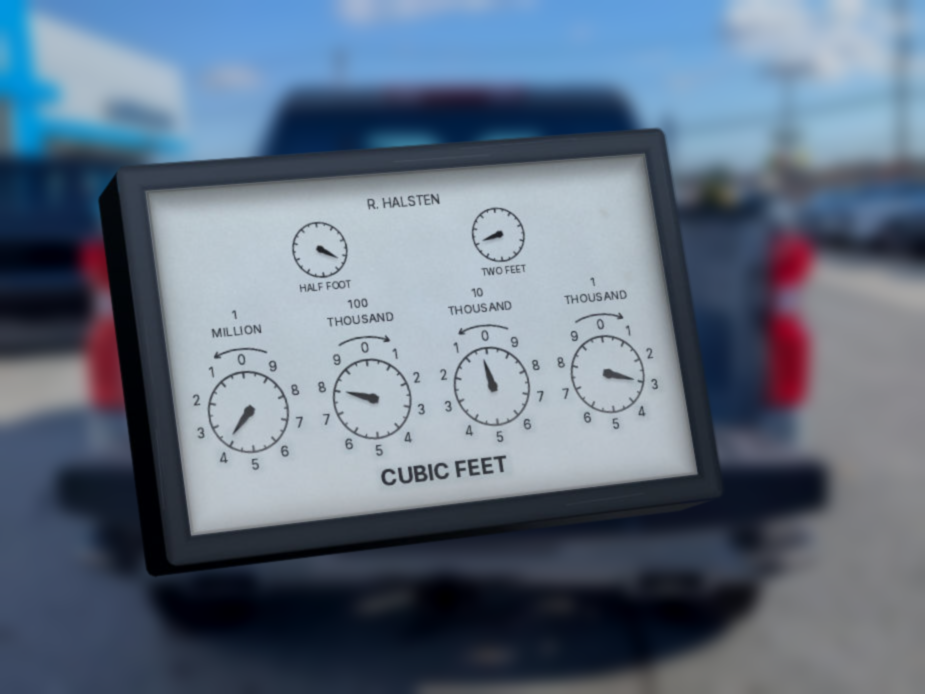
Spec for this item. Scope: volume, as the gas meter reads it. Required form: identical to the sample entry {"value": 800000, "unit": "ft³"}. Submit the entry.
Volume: {"value": 380300, "unit": "ft³"}
